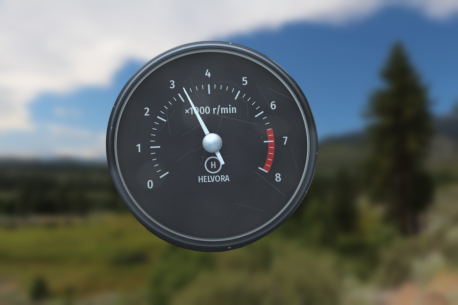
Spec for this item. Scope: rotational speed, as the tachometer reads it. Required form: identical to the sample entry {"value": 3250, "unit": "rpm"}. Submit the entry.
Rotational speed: {"value": 3200, "unit": "rpm"}
